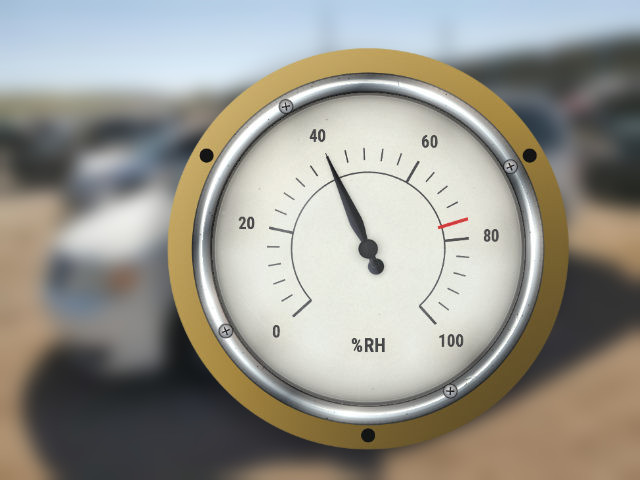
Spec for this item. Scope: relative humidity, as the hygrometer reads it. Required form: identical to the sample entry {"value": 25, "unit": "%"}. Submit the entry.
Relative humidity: {"value": 40, "unit": "%"}
